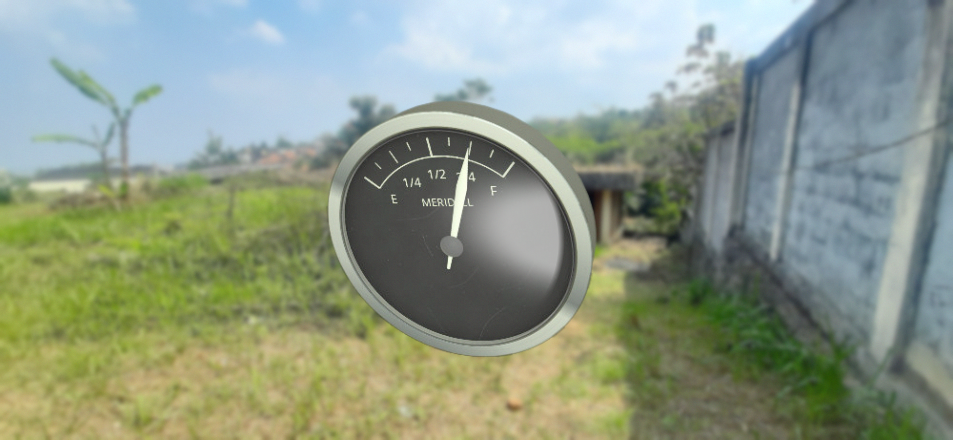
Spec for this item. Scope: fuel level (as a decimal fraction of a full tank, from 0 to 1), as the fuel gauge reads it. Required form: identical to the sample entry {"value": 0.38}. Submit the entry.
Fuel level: {"value": 0.75}
